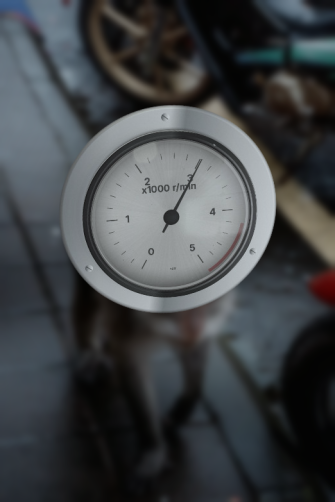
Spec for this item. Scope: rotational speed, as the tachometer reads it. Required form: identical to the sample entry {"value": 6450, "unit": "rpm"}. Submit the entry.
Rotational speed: {"value": 3000, "unit": "rpm"}
